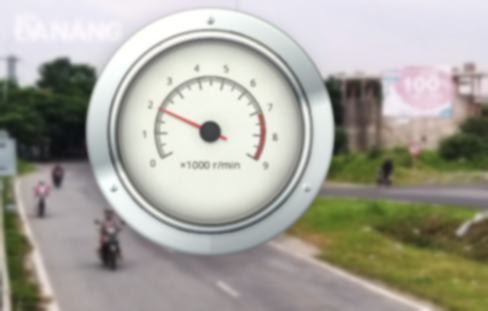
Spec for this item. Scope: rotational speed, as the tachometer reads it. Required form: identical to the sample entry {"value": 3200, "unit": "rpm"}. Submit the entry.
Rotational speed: {"value": 2000, "unit": "rpm"}
